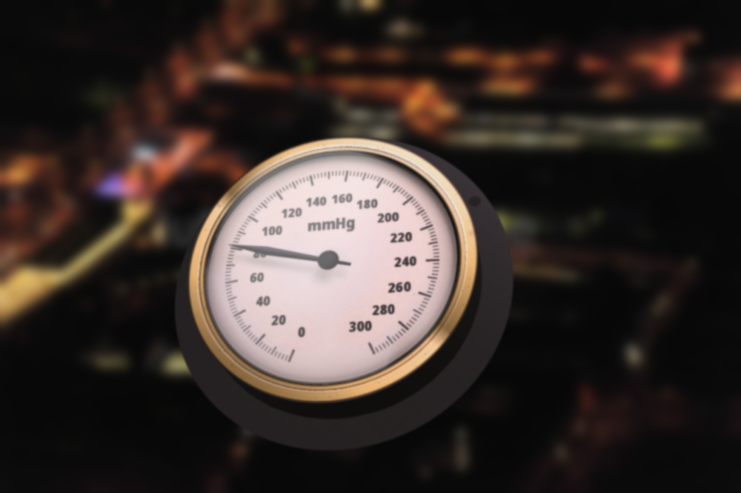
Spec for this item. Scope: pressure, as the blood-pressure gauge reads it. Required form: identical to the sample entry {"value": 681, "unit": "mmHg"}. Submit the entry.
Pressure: {"value": 80, "unit": "mmHg"}
